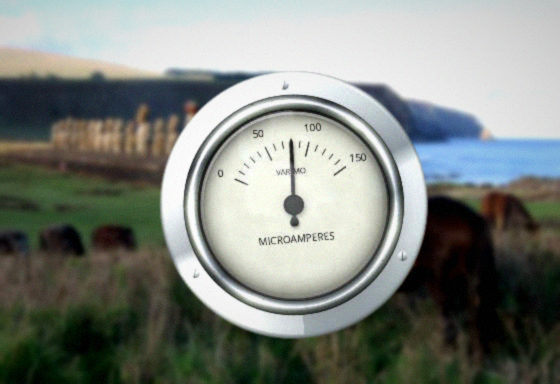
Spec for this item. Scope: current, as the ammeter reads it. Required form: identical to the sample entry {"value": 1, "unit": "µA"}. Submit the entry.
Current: {"value": 80, "unit": "µA"}
